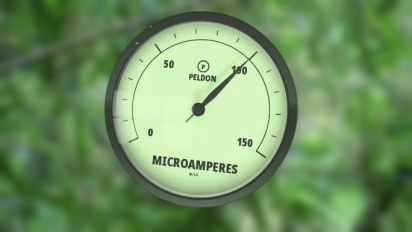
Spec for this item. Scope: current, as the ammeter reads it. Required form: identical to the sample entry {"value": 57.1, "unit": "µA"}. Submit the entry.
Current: {"value": 100, "unit": "µA"}
